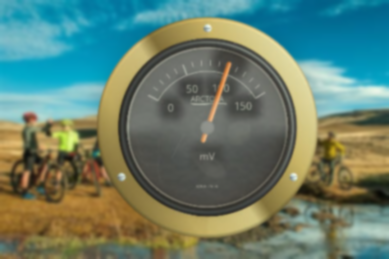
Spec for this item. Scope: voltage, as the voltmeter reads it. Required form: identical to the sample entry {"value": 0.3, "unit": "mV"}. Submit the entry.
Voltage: {"value": 100, "unit": "mV"}
